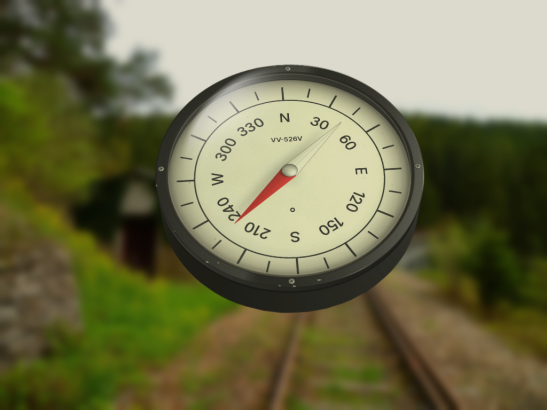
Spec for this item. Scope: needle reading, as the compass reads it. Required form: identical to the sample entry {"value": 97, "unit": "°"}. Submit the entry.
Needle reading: {"value": 225, "unit": "°"}
